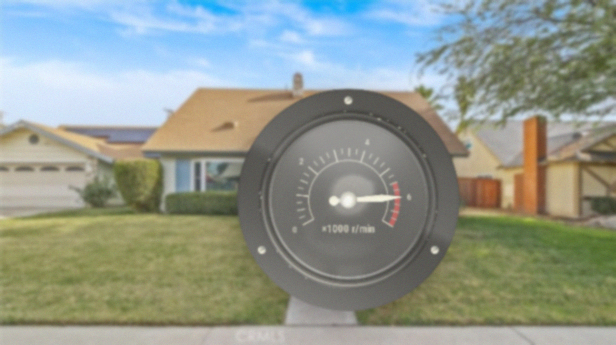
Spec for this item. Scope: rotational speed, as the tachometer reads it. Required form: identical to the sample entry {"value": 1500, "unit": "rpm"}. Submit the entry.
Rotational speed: {"value": 6000, "unit": "rpm"}
